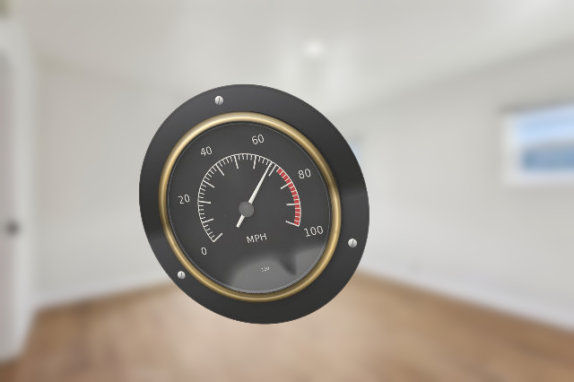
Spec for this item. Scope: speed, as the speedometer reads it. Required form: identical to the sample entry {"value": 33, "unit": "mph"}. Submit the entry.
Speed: {"value": 68, "unit": "mph"}
